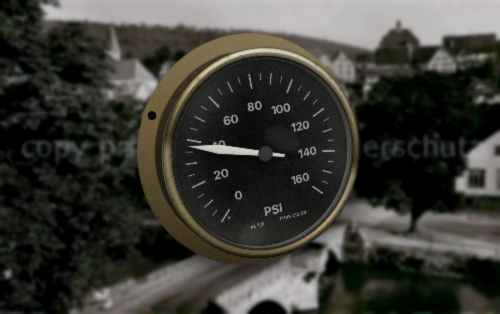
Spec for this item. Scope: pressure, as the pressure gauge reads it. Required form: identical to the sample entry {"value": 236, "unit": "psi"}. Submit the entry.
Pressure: {"value": 37.5, "unit": "psi"}
